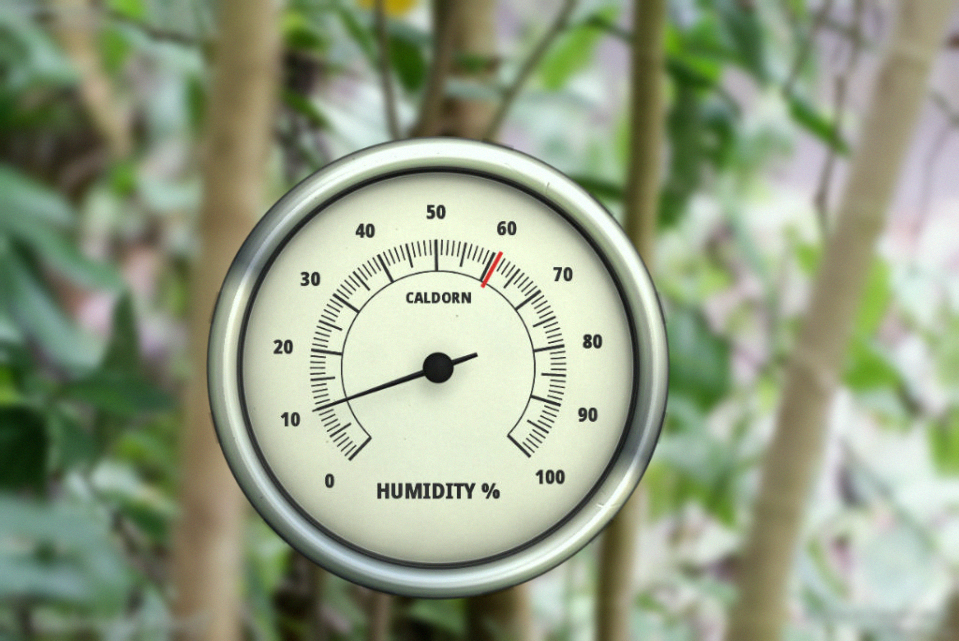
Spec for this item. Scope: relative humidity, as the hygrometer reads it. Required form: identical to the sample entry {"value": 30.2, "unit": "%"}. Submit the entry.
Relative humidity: {"value": 10, "unit": "%"}
